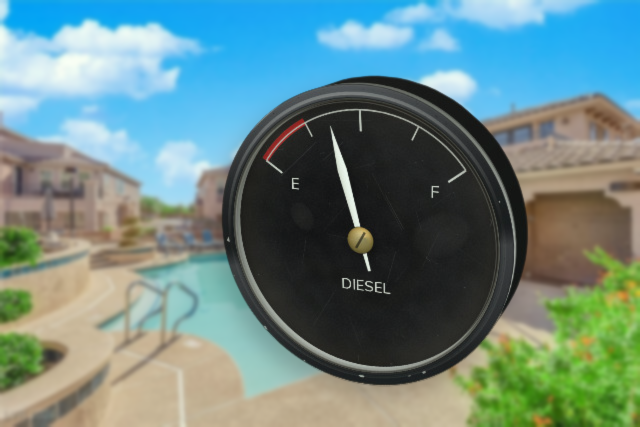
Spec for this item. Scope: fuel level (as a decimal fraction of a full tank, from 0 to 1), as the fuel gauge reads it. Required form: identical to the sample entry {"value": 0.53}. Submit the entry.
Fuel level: {"value": 0.375}
